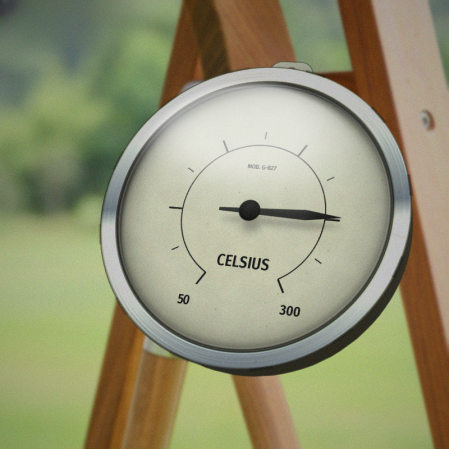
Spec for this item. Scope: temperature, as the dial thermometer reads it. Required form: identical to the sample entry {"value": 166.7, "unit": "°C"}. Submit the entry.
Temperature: {"value": 250, "unit": "°C"}
